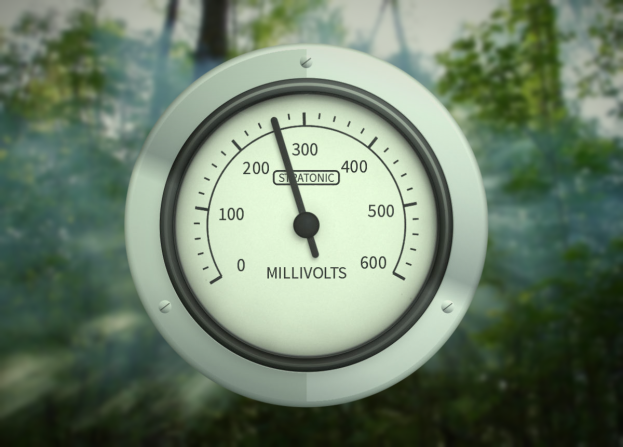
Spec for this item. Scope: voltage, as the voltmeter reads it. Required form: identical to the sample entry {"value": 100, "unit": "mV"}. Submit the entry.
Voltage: {"value": 260, "unit": "mV"}
